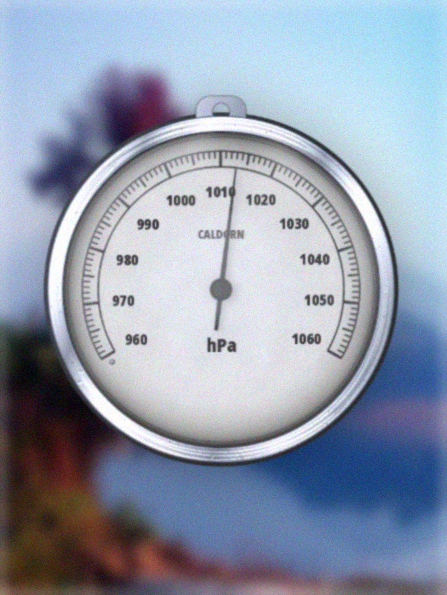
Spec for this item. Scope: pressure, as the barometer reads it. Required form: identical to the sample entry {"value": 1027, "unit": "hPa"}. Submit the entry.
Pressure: {"value": 1013, "unit": "hPa"}
